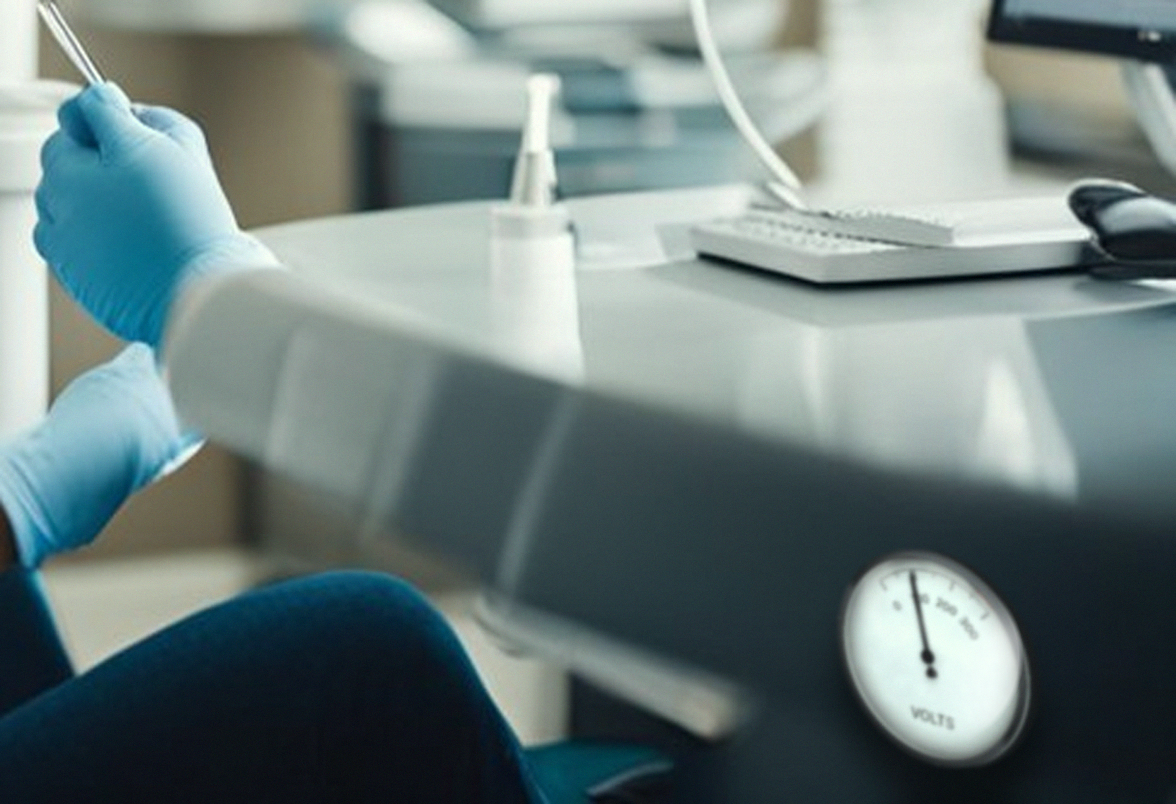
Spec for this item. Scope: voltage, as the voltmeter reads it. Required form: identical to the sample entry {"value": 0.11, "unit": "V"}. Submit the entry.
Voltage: {"value": 100, "unit": "V"}
